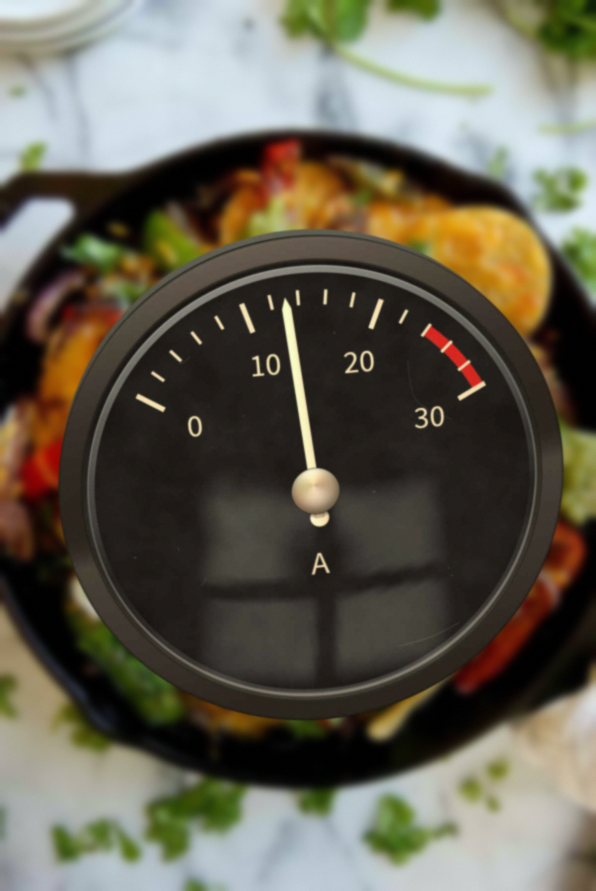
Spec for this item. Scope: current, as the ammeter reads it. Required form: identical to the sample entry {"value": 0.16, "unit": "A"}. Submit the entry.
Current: {"value": 13, "unit": "A"}
